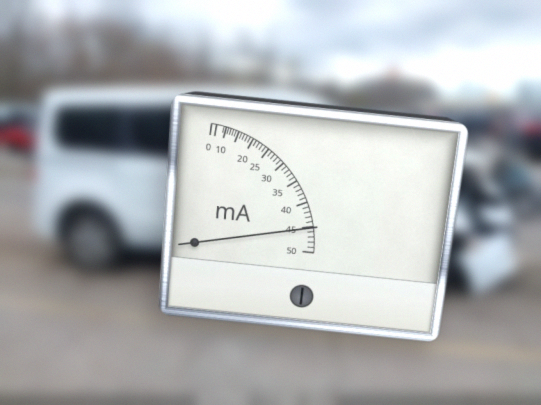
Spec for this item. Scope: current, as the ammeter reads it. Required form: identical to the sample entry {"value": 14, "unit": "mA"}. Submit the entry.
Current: {"value": 45, "unit": "mA"}
